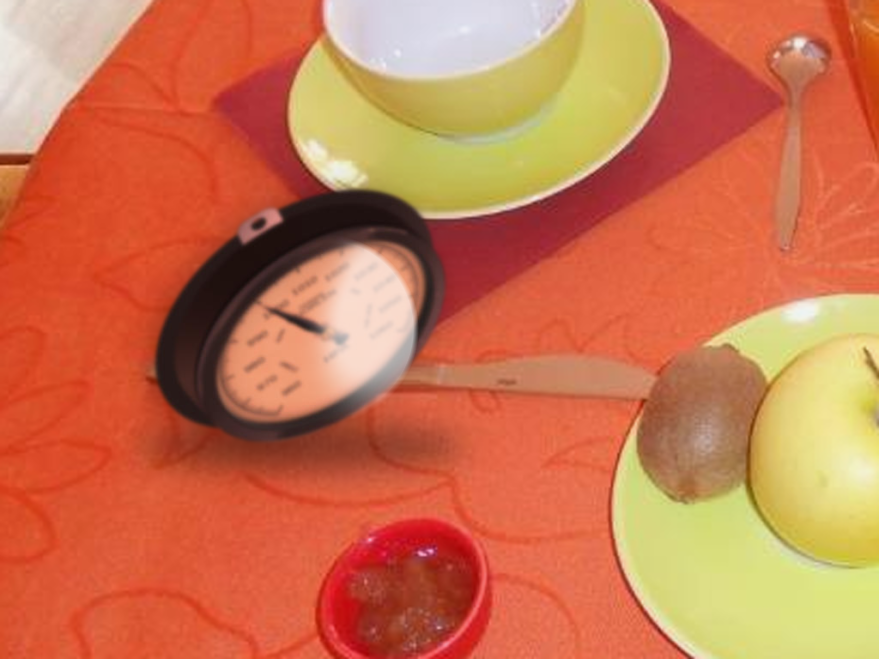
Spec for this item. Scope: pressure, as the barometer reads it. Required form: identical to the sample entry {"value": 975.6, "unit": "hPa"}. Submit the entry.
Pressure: {"value": 1000, "unit": "hPa"}
